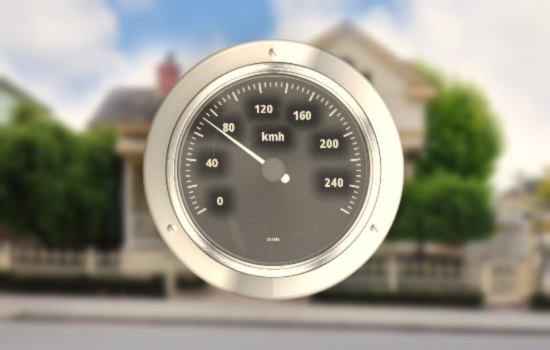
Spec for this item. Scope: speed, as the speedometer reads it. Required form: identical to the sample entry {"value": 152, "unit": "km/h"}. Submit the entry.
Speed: {"value": 72, "unit": "km/h"}
